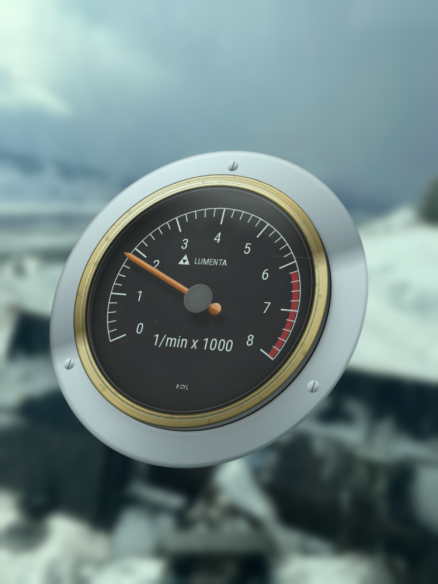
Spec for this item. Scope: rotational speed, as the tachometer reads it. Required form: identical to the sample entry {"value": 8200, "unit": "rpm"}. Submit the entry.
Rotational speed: {"value": 1800, "unit": "rpm"}
